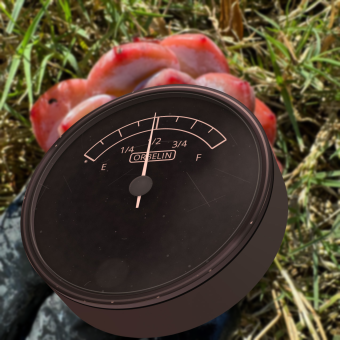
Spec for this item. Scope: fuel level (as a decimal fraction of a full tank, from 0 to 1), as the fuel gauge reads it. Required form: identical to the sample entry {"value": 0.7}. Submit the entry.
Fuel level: {"value": 0.5}
